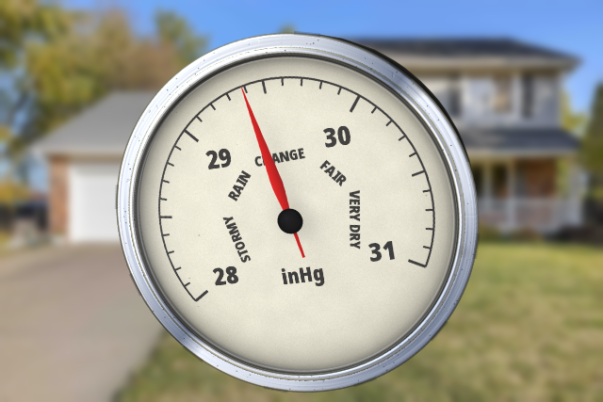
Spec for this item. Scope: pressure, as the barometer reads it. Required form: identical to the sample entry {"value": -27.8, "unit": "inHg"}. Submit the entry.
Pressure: {"value": 29.4, "unit": "inHg"}
